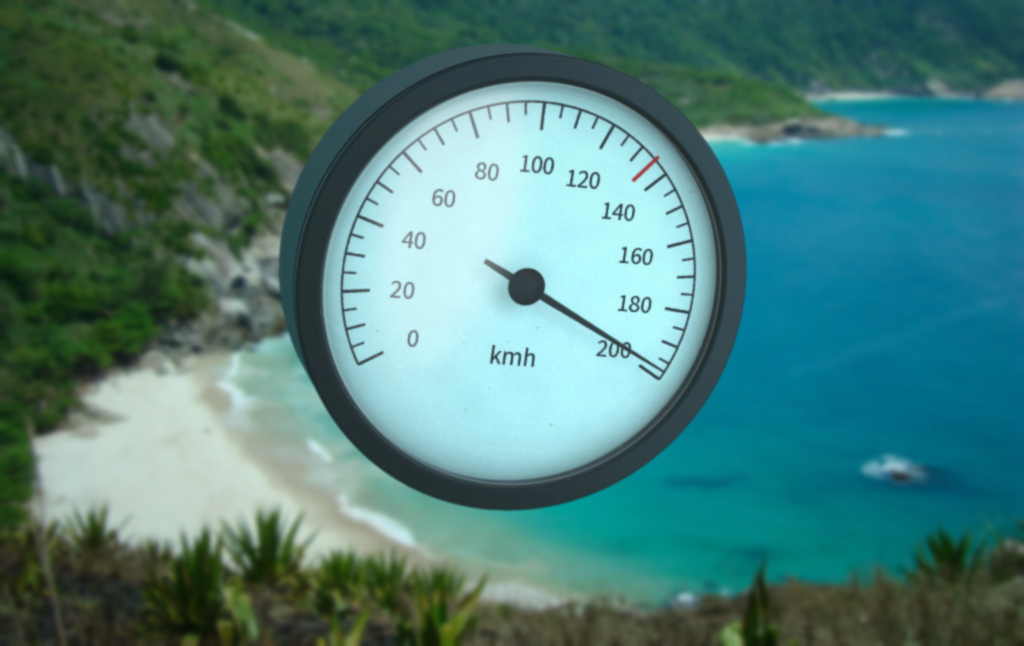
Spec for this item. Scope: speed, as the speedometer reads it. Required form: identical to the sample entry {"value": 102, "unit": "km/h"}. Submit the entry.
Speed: {"value": 197.5, "unit": "km/h"}
